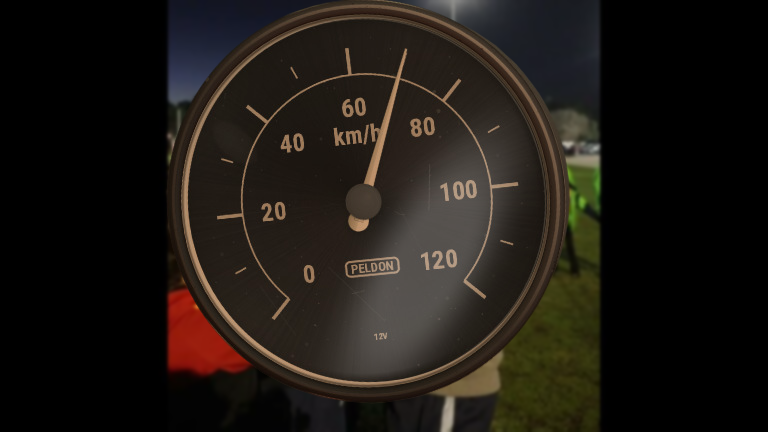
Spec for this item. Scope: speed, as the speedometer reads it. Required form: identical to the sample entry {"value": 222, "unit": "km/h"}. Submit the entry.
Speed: {"value": 70, "unit": "km/h"}
